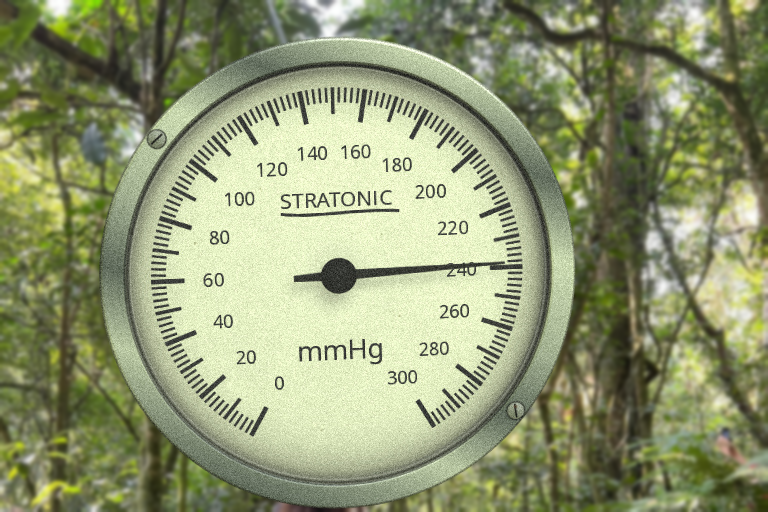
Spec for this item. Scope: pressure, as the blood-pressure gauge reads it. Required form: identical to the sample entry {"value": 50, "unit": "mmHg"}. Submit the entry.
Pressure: {"value": 238, "unit": "mmHg"}
